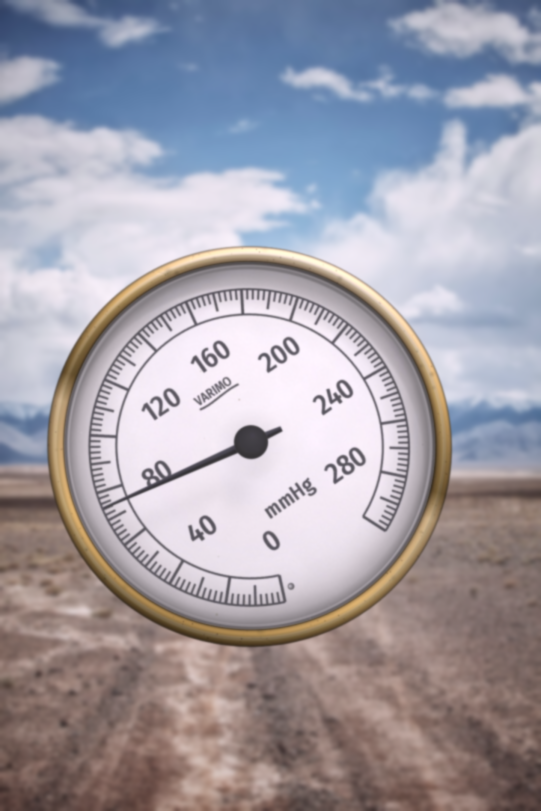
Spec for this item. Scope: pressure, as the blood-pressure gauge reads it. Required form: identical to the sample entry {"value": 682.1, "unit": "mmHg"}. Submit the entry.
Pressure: {"value": 74, "unit": "mmHg"}
